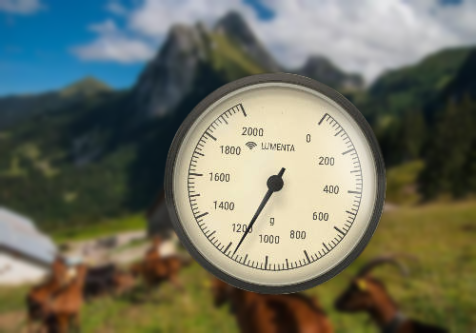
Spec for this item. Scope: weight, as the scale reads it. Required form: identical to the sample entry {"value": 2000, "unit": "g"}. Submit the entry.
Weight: {"value": 1160, "unit": "g"}
